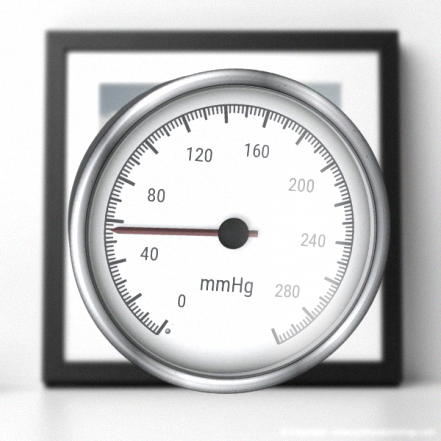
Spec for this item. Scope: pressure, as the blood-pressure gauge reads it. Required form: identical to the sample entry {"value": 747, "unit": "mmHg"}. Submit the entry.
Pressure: {"value": 56, "unit": "mmHg"}
